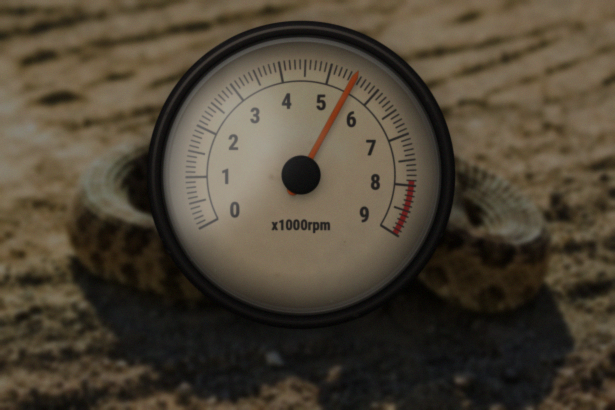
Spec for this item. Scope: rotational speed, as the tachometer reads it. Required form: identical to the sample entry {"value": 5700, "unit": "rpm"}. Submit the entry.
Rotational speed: {"value": 5500, "unit": "rpm"}
